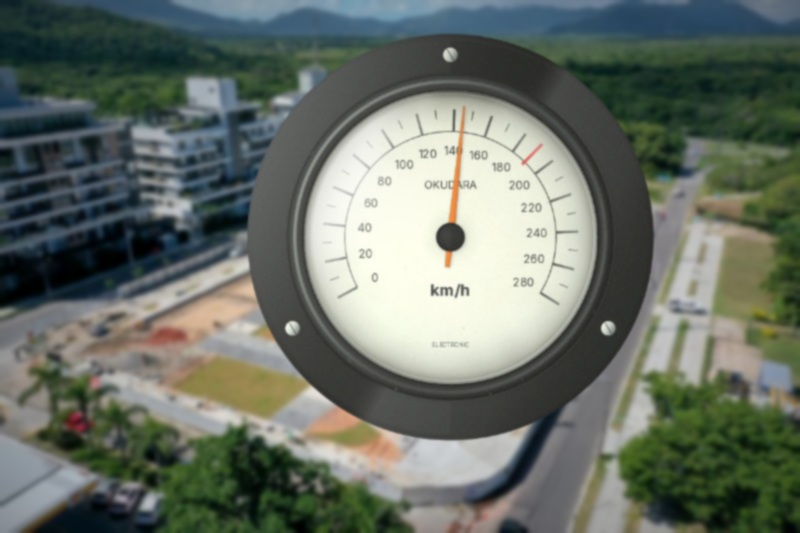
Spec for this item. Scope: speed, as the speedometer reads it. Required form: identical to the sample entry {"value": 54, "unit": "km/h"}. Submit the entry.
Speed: {"value": 145, "unit": "km/h"}
